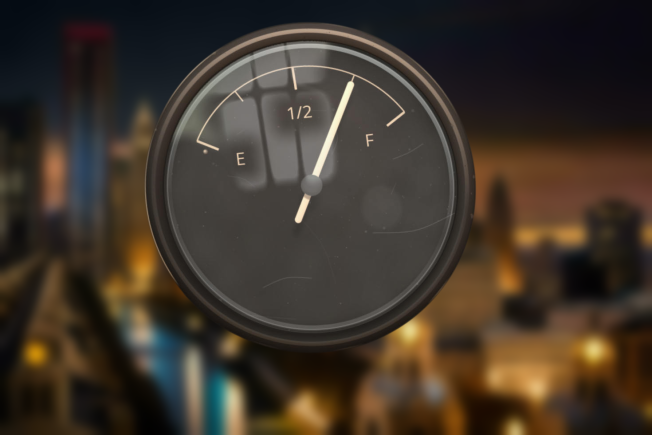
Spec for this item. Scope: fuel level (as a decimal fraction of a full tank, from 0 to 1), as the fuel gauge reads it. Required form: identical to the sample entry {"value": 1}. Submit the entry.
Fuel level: {"value": 0.75}
